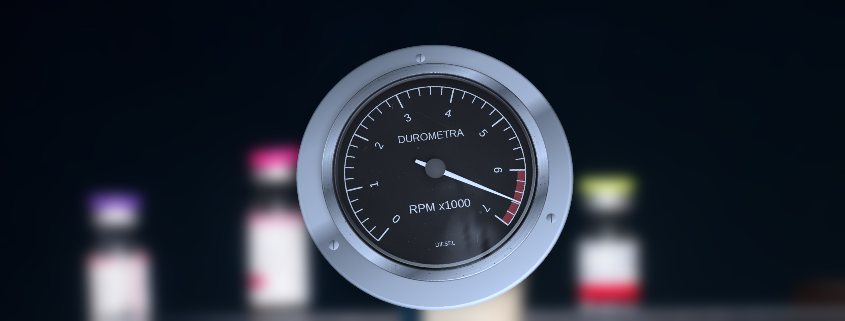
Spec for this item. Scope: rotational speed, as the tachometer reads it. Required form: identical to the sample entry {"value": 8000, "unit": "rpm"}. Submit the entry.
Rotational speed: {"value": 6600, "unit": "rpm"}
